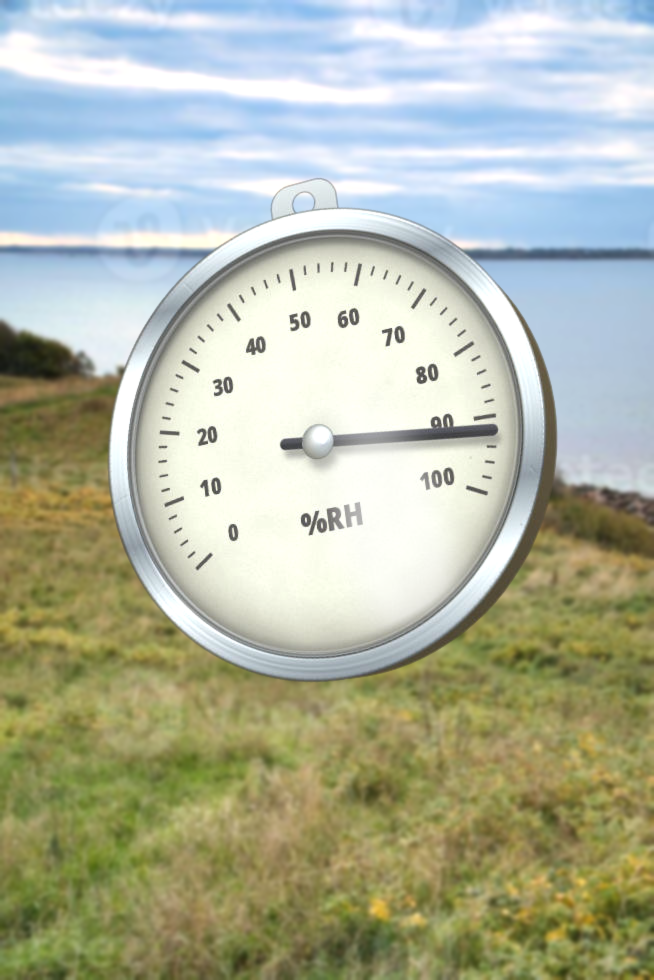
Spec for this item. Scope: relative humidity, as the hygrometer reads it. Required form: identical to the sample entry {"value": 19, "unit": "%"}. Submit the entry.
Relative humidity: {"value": 92, "unit": "%"}
